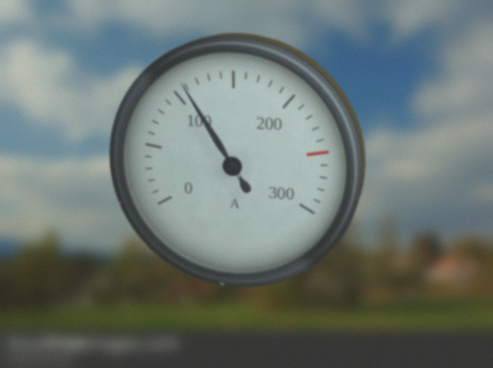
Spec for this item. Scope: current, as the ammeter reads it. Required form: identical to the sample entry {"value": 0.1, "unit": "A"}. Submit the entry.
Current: {"value": 110, "unit": "A"}
